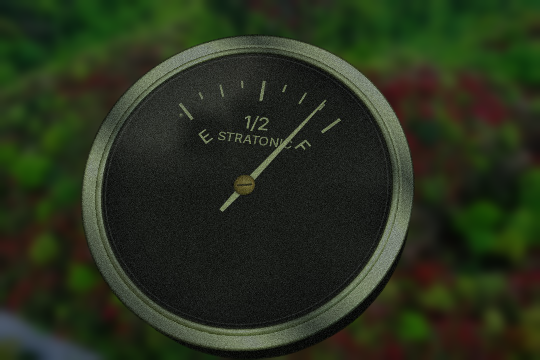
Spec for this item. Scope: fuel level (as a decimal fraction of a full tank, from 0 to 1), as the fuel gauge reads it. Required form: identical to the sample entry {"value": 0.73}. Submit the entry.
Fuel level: {"value": 0.875}
